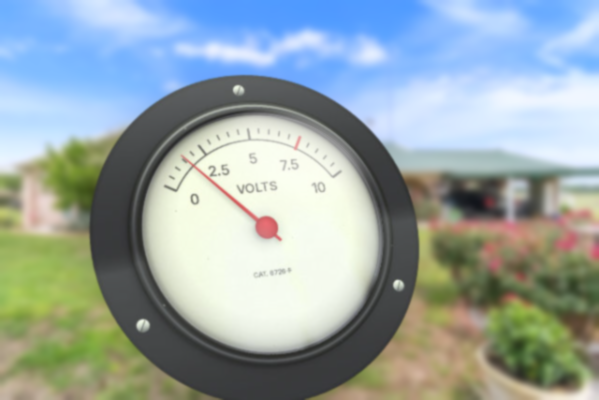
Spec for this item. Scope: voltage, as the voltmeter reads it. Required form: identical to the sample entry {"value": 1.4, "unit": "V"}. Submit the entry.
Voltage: {"value": 1.5, "unit": "V"}
